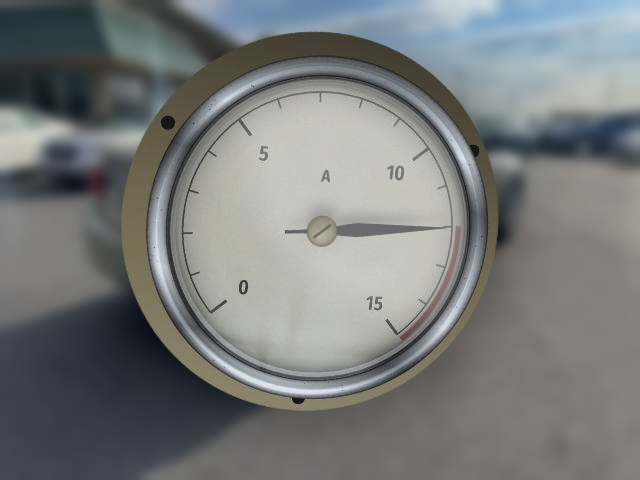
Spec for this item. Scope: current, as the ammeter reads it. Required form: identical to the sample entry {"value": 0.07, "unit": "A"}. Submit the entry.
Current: {"value": 12, "unit": "A"}
